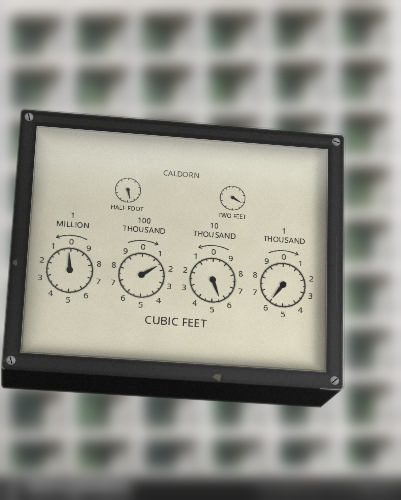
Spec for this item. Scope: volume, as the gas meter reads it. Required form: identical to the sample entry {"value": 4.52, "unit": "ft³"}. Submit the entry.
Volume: {"value": 15600, "unit": "ft³"}
